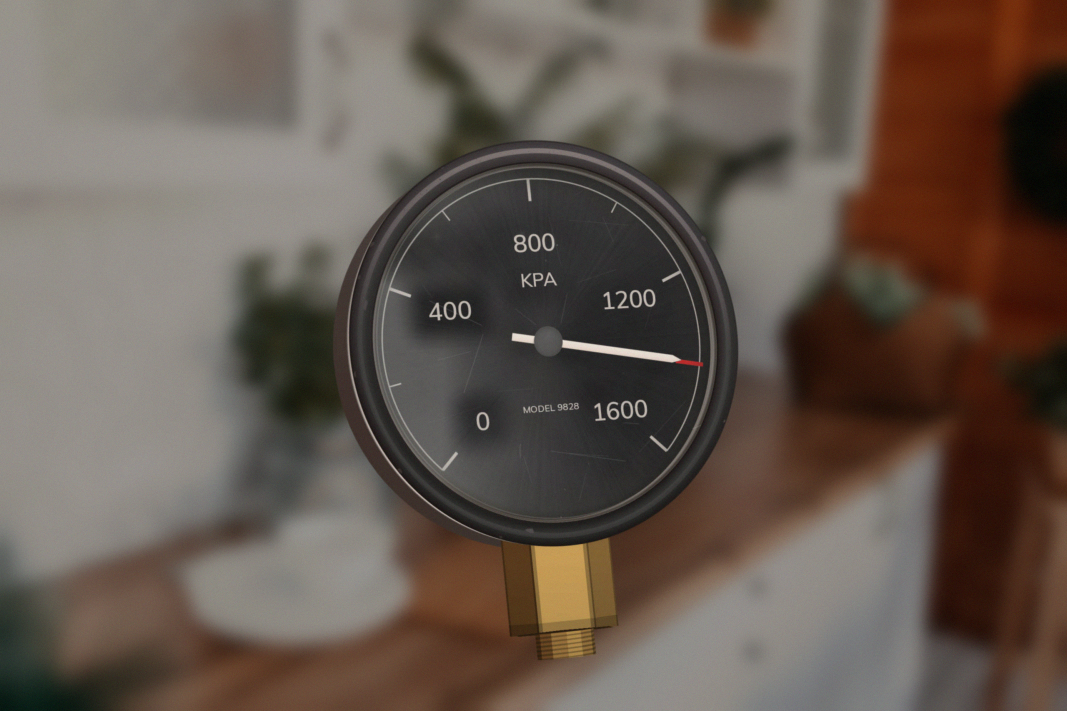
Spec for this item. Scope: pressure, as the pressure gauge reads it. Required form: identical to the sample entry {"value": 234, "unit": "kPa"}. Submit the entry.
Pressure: {"value": 1400, "unit": "kPa"}
